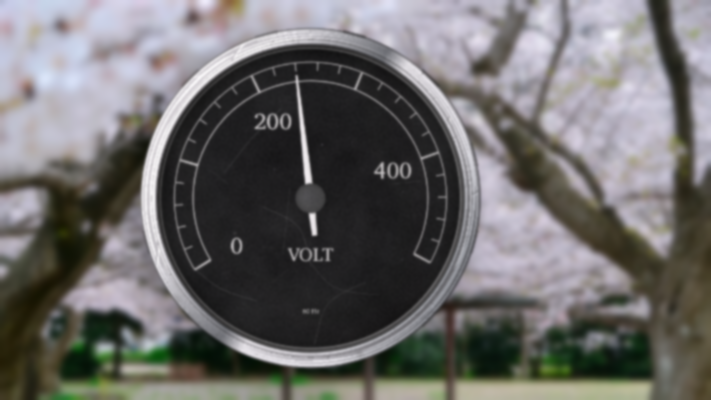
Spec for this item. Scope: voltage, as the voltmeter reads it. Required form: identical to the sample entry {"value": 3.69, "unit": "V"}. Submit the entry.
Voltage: {"value": 240, "unit": "V"}
